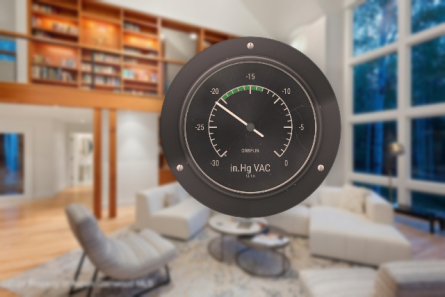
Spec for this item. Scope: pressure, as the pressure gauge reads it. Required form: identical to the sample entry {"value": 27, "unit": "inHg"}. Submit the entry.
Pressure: {"value": -21, "unit": "inHg"}
